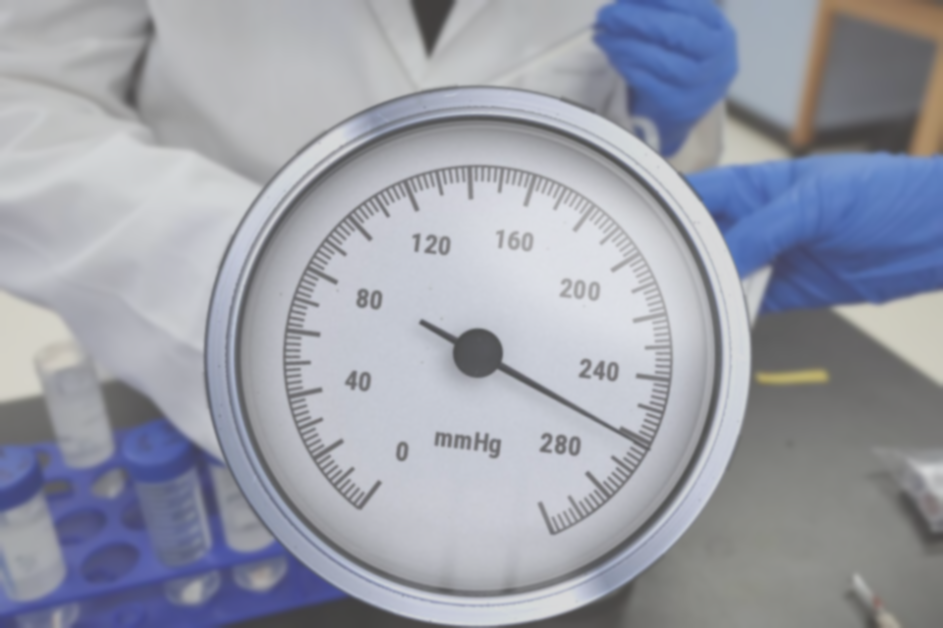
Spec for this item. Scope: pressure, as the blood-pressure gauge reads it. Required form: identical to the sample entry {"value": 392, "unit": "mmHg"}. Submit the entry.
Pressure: {"value": 262, "unit": "mmHg"}
